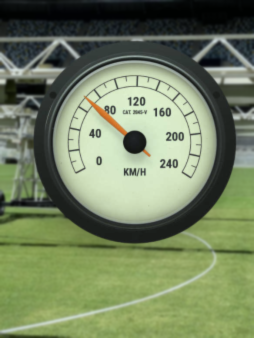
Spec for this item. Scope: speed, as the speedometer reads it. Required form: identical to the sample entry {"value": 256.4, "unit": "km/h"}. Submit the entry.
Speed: {"value": 70, "unit": "km/h"}
